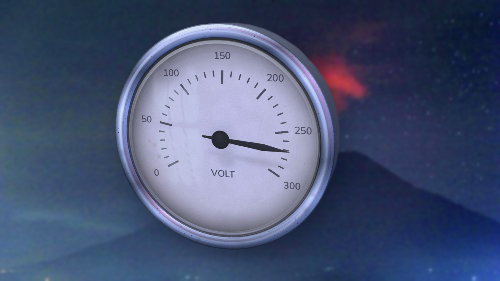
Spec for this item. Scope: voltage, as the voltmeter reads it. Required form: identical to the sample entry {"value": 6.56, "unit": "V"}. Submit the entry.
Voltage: {"value": 270, "unit": "V"}
